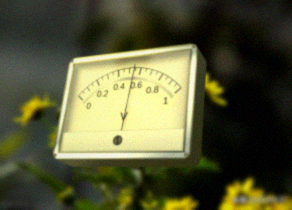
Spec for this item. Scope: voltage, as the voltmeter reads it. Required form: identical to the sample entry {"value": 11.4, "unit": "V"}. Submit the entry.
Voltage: {"value": 0.55, "unit": "V"}
